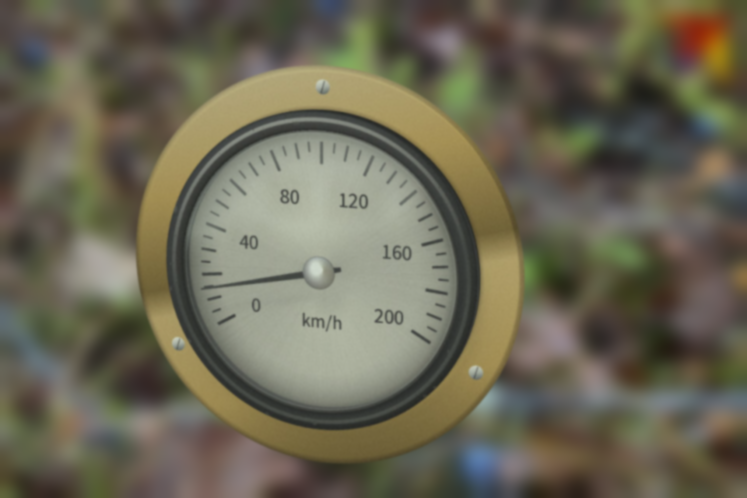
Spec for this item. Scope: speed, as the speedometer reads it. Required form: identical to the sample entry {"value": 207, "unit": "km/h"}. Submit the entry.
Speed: {"value": 15, "unit": "km/h"}
